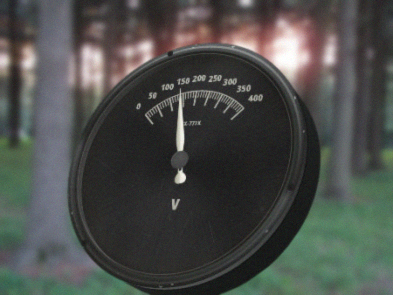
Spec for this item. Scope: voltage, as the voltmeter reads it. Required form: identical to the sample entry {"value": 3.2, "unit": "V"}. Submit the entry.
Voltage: {"value": 150, "unit": "V"}
